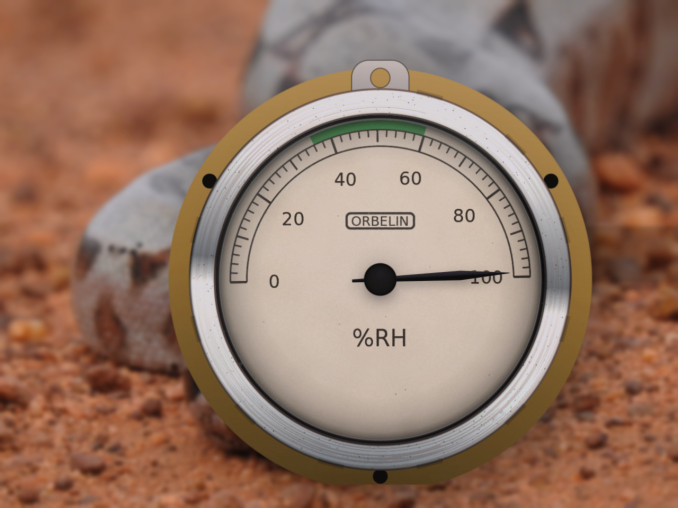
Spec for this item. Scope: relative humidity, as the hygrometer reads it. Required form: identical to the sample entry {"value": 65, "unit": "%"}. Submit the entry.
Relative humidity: {"value": 99, "unit": "%"}
